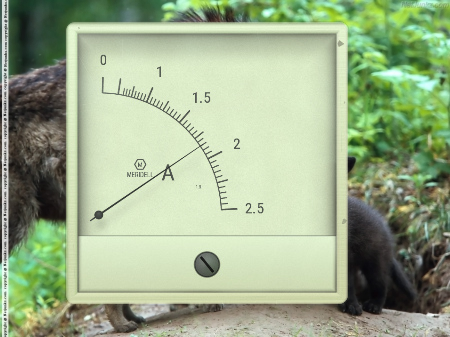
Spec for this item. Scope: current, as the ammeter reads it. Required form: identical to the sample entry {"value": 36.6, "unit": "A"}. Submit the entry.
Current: {"value": 1.85, "unit": "A"}
